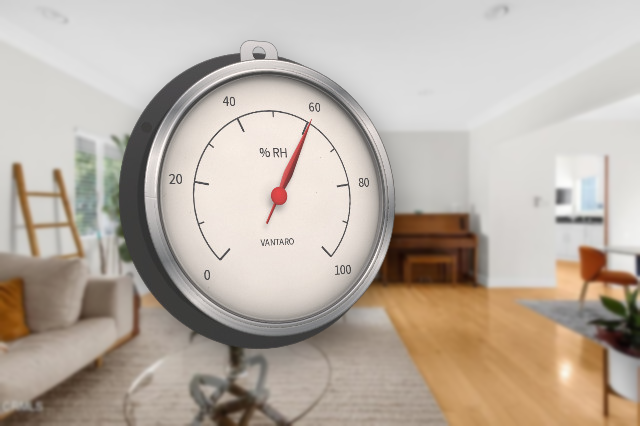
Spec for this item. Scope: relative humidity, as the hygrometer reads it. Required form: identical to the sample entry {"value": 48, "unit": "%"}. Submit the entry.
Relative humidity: {"value": 60, "unit": "%"}
